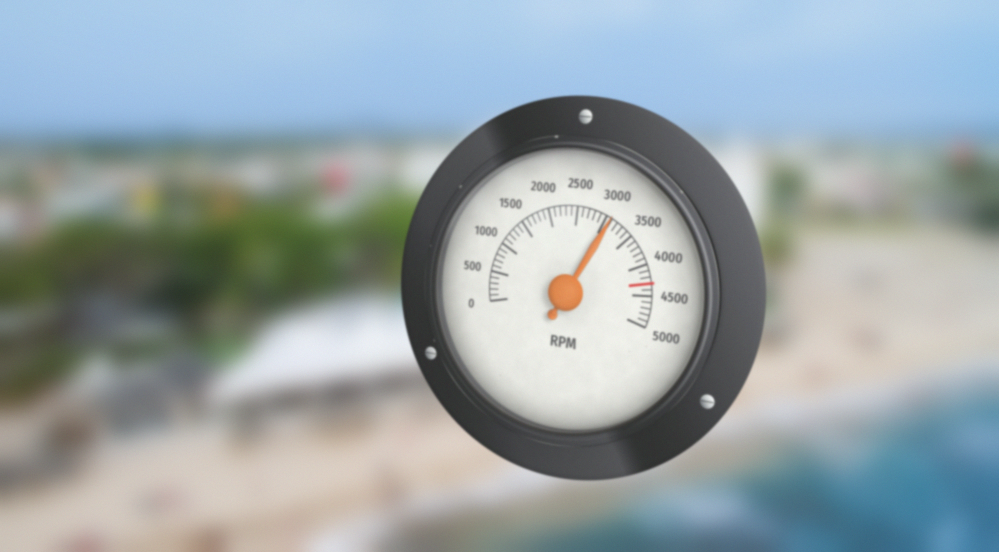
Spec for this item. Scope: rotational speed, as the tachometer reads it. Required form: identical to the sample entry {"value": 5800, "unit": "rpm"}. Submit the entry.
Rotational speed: {"value": 3100, "unit": "rpm"}
